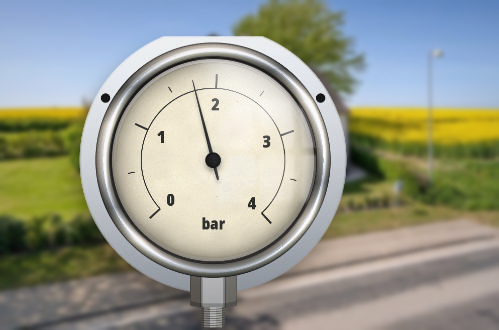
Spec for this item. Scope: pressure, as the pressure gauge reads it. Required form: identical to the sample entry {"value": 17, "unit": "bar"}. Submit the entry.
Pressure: {"value": 1.75, "unit": "bar"}
